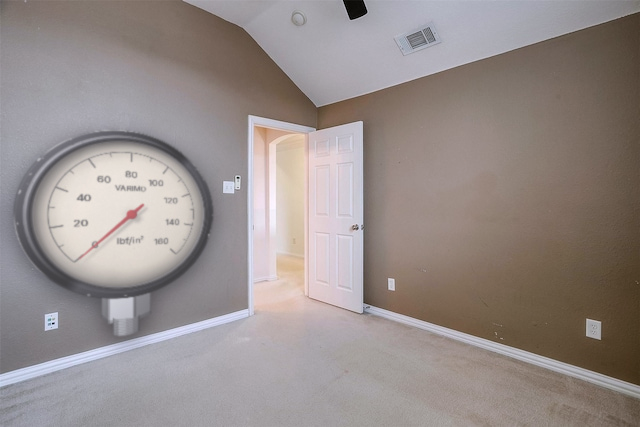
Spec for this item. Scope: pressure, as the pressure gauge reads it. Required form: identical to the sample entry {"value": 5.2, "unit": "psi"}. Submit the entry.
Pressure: {"value": 0, "unit": "psi"}
